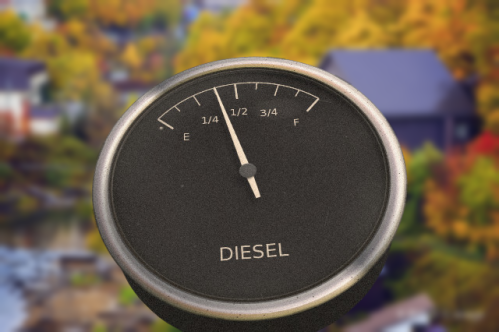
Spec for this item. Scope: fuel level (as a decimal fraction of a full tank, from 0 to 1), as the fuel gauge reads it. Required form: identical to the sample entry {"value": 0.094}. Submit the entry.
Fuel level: {"value": 0.375}
